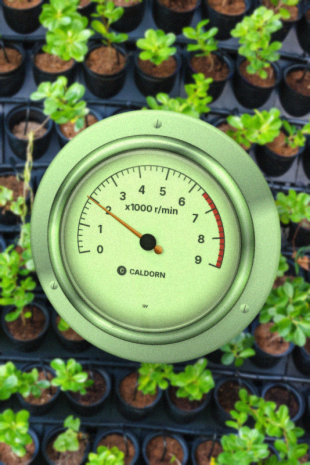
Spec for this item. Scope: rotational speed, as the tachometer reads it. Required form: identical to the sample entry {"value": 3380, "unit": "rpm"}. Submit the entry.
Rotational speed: {"value": 2000, "unit": "rpm"}
